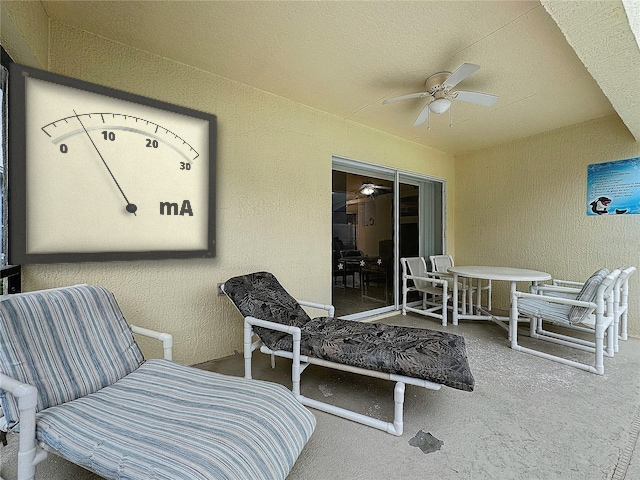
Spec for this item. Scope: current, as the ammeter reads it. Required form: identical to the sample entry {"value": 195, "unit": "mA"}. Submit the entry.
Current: {"value": 6, "unit": "mA"}
